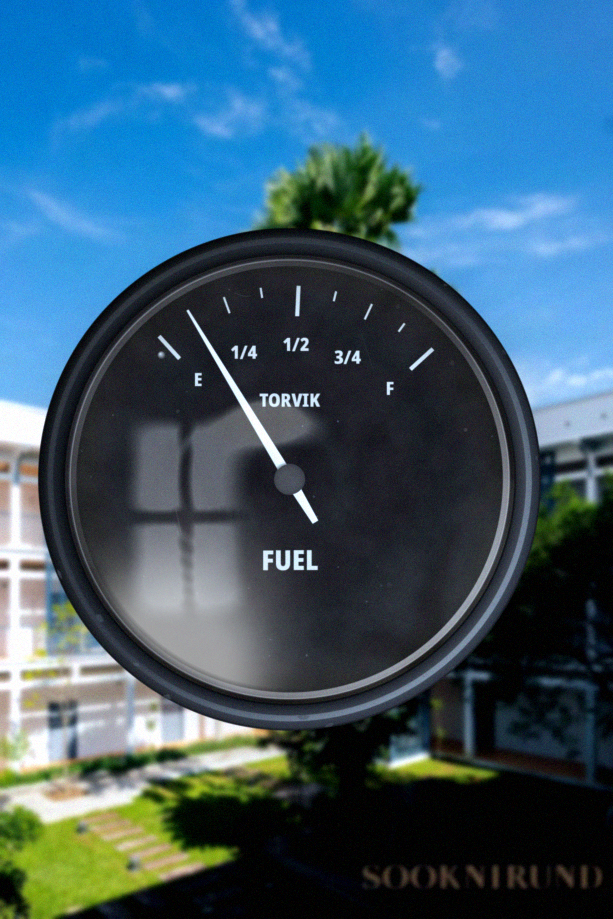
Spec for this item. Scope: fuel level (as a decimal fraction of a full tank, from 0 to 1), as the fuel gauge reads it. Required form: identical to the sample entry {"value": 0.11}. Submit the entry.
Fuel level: {"value": 0.125}
